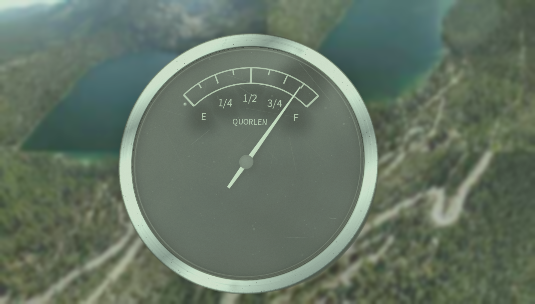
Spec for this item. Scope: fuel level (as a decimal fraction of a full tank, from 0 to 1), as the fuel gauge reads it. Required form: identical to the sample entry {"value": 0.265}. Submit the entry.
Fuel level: {"value": 0.875}
